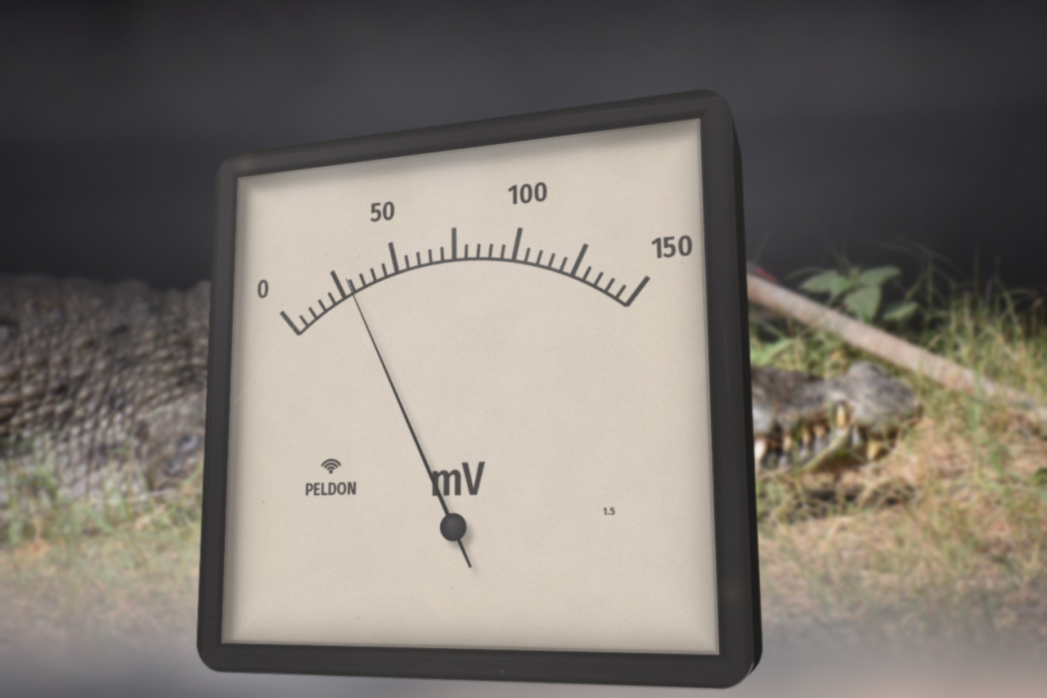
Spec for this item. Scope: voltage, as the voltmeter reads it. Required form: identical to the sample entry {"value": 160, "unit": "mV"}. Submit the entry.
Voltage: {"value": 30, "unit": "mV"}
